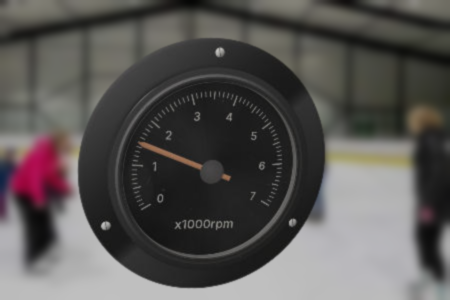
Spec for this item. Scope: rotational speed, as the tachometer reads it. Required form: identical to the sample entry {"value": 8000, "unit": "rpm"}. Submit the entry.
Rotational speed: {"value": 1500, "unit": "rpm"}
